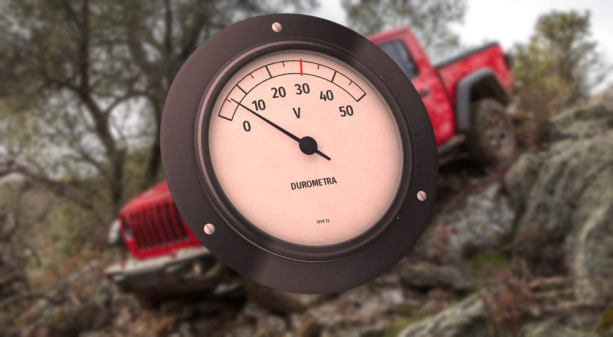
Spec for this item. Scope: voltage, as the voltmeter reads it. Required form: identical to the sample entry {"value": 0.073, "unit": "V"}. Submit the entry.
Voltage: {"value": 5, "unit": "V"}
